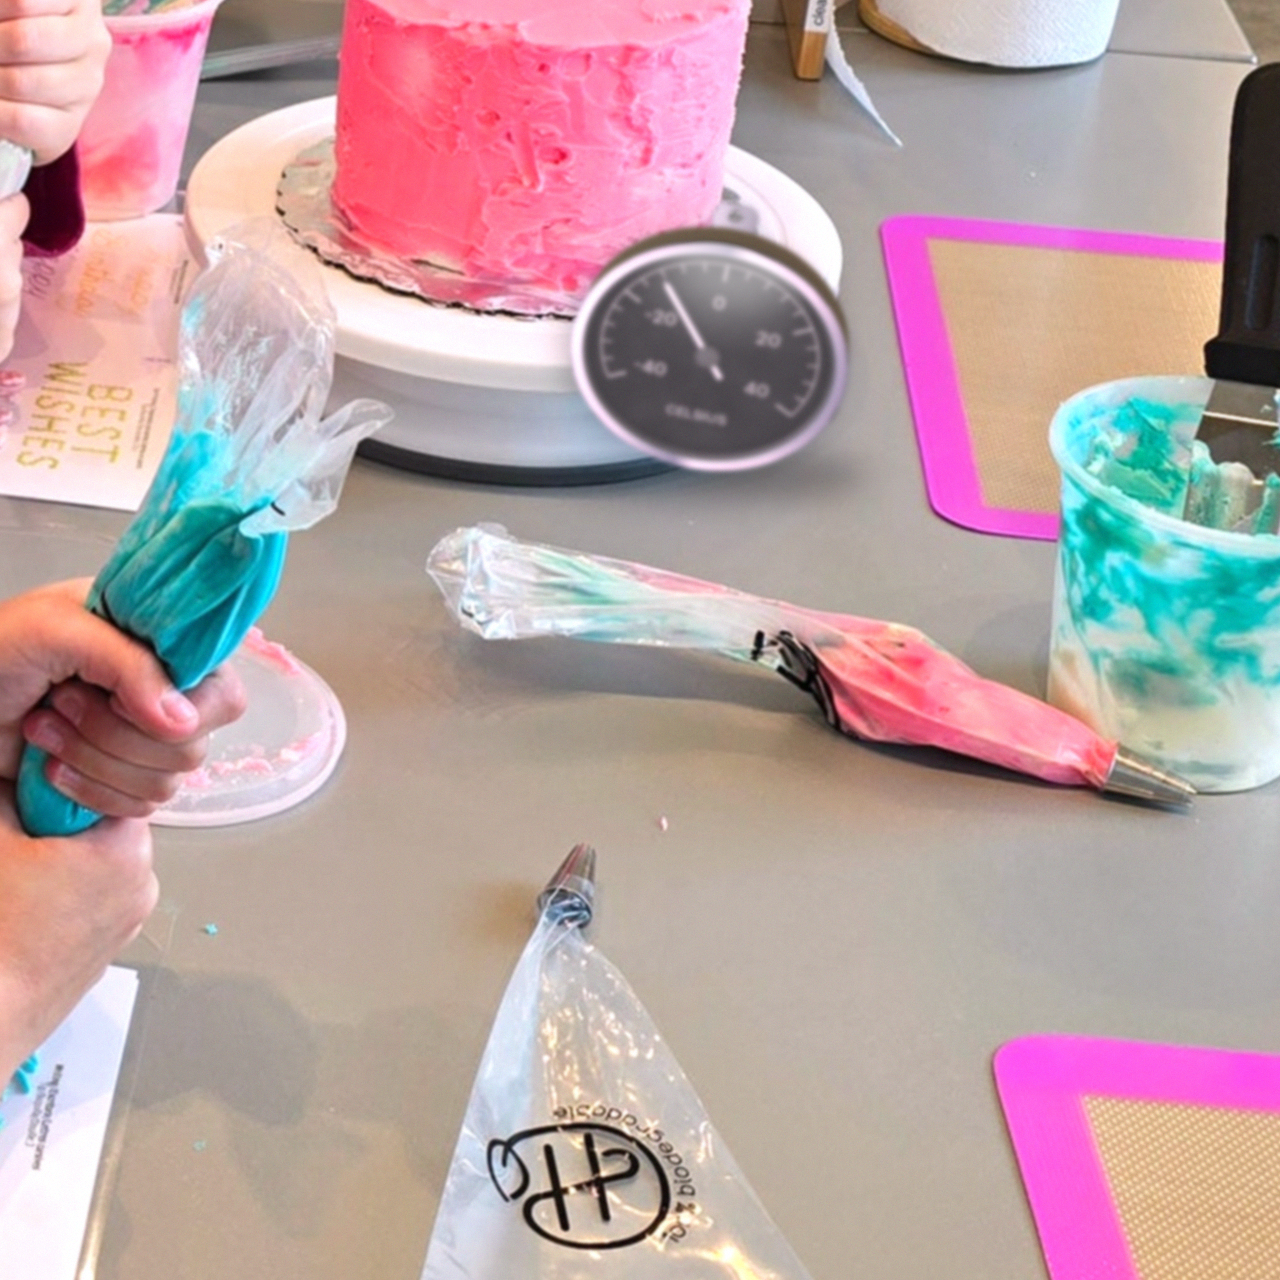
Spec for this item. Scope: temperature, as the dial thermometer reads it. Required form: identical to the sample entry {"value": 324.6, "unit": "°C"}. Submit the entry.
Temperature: {"value": -12, "unit": "°C"}
